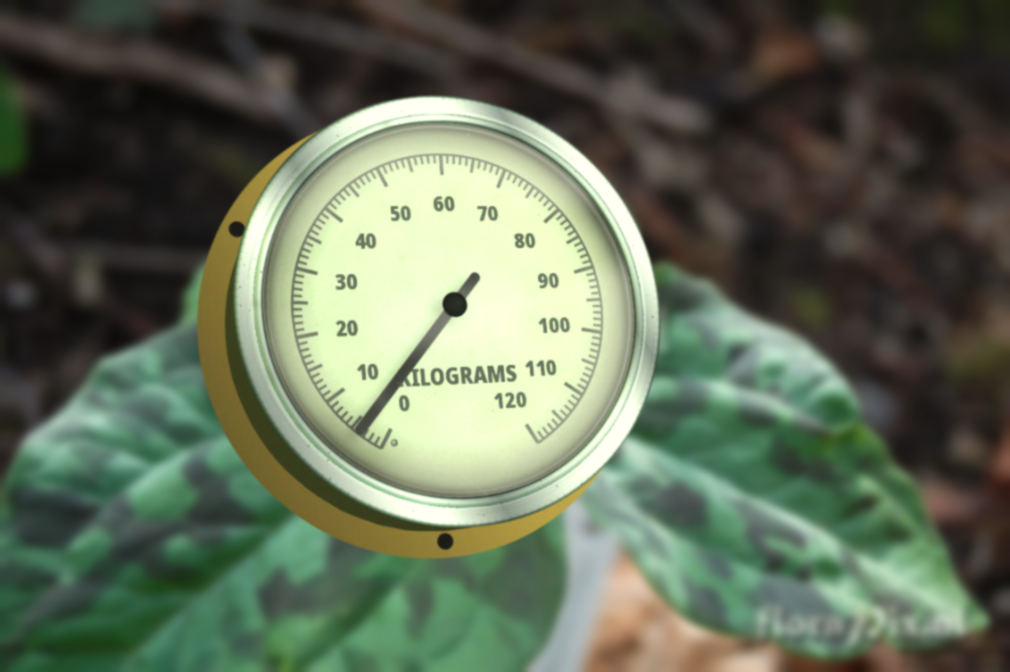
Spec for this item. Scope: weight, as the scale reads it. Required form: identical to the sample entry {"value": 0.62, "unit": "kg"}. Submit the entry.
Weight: {"value": 4, "unit": "kg"}
